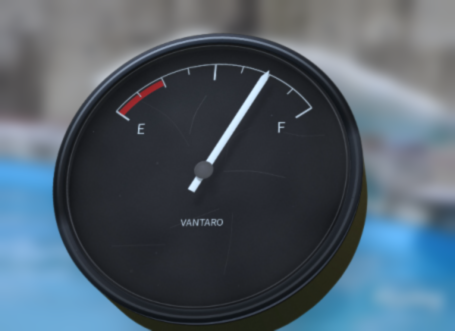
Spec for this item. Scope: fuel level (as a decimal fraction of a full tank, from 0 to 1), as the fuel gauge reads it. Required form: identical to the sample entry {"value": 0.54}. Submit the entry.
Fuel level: {"value": 0.75}
